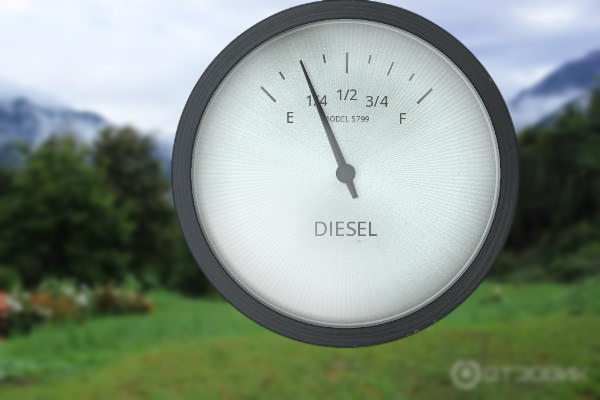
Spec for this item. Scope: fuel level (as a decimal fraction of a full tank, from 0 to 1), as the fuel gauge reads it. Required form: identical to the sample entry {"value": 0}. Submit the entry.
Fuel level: {"value": 0.25}
